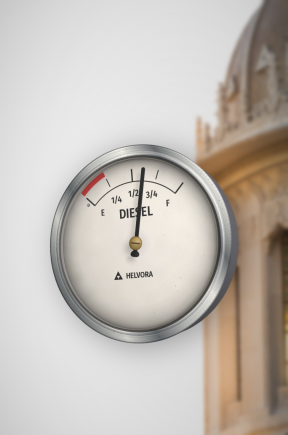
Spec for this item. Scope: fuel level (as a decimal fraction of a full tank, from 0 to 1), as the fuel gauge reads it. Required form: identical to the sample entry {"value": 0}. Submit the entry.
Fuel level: {"value": 0.625}
